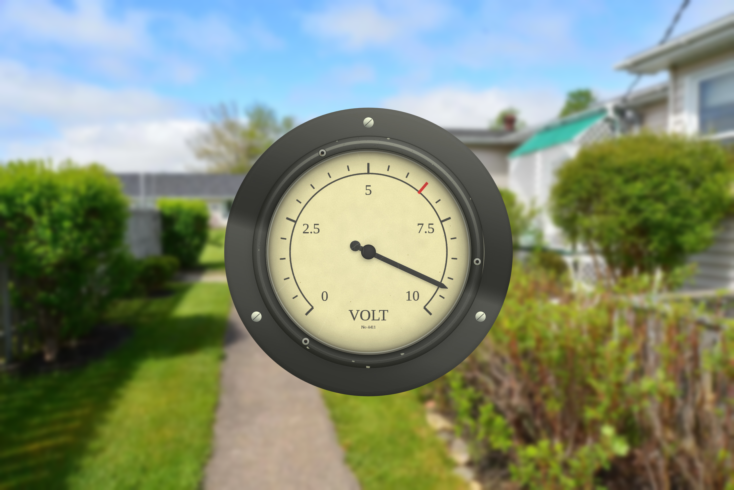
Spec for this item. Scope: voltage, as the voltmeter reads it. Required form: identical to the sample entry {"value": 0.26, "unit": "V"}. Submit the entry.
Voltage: {"value": 9.25, "unit": "V"}
